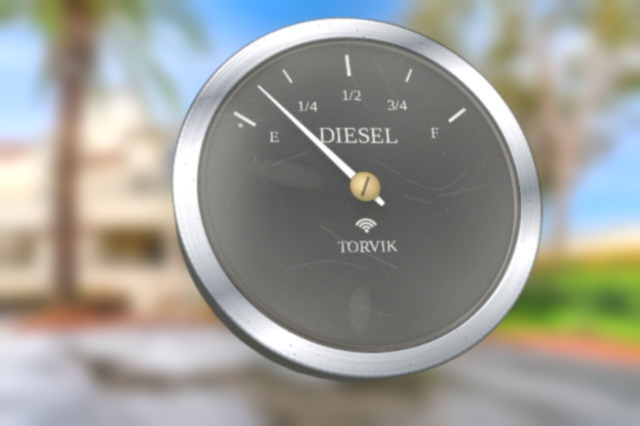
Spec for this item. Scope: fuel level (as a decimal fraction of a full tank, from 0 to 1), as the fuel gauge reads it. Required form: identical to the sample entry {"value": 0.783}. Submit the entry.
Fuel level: {"value": 0.125}
